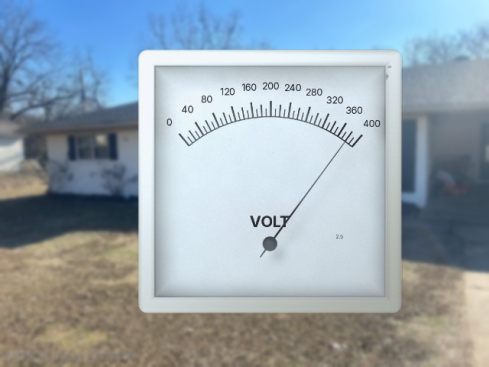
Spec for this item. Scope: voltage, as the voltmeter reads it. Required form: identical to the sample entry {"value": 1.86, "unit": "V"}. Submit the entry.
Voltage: {"value": 380, "unit": "V"}
